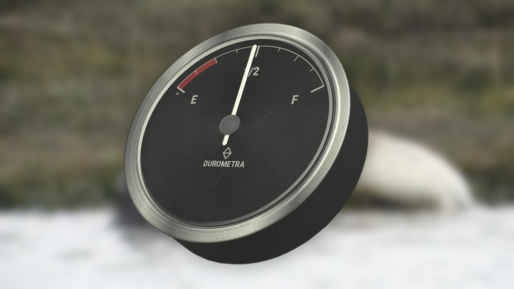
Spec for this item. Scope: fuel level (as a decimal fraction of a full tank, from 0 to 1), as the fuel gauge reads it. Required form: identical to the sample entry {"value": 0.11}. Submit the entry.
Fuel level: {"value": 0.5}
